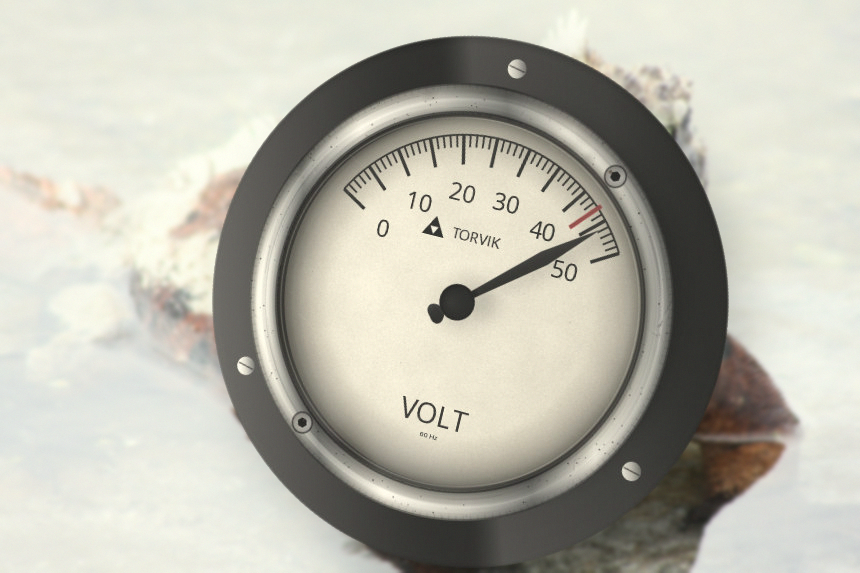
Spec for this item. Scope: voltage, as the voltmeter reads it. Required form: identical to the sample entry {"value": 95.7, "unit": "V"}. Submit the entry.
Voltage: {"value": 46, "unit": "V"}
